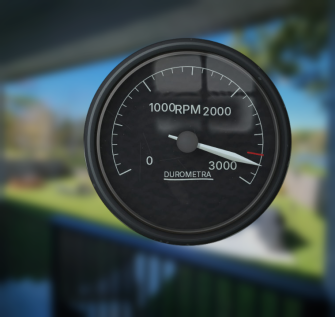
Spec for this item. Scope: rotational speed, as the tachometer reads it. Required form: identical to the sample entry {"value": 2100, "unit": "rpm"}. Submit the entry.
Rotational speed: {"value": 2800, "unit": "rpm"}
